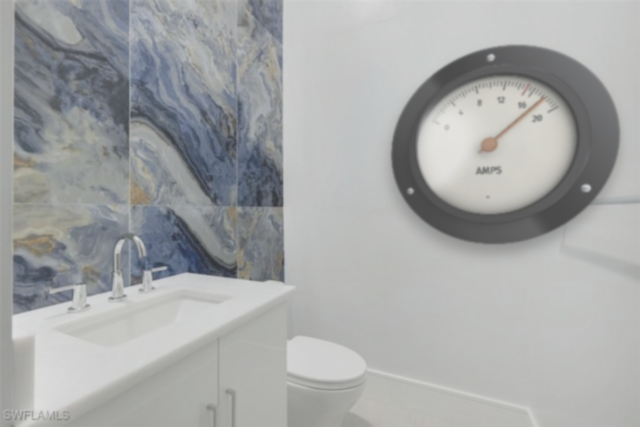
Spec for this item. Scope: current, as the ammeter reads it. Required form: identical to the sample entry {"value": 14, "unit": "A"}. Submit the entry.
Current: {"value": 18, "unit": "A"}
